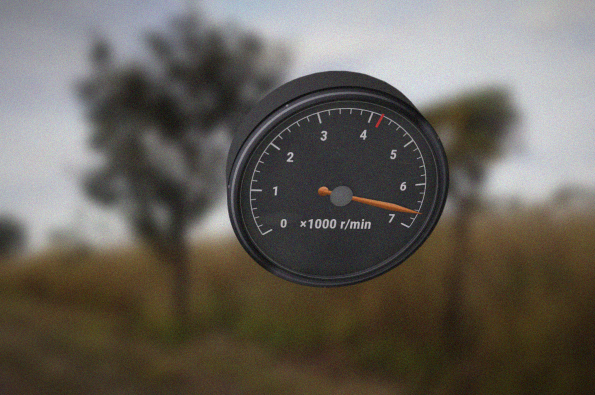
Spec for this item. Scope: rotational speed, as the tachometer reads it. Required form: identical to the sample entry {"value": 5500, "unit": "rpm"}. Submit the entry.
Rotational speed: {"value": 6600, "unit": "rpm"}
